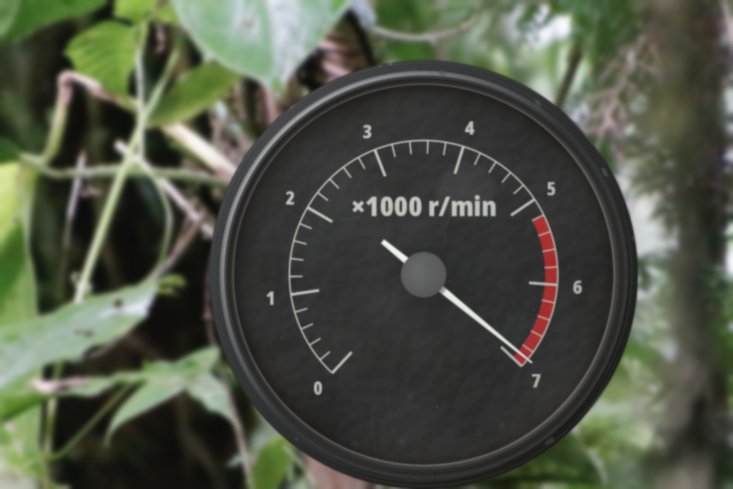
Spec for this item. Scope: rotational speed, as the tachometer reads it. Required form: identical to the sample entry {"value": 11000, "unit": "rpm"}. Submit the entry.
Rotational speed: {"value": 6900, "unit": "rpm"}
